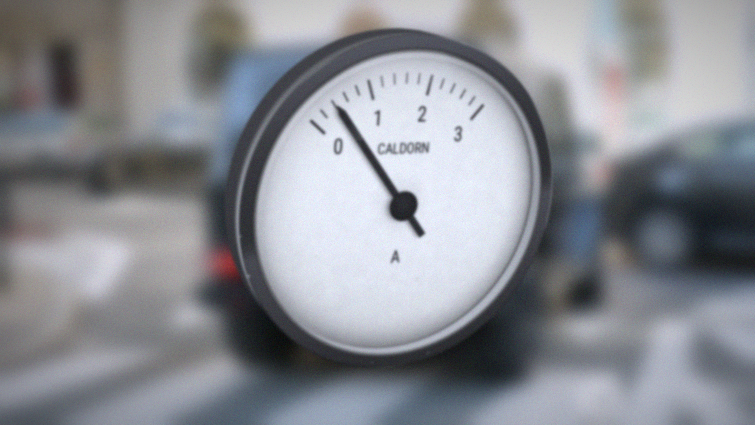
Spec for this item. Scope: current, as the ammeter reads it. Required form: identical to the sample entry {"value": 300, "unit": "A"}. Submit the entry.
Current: {"value": 0.4, "unit": "A"}
